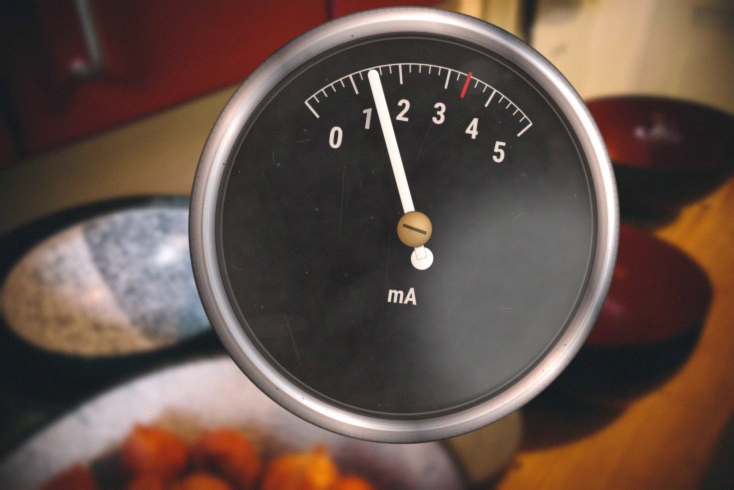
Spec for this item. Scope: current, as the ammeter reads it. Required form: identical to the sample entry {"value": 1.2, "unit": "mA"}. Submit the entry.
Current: {"value": 1.4, "unit": "mA"}
